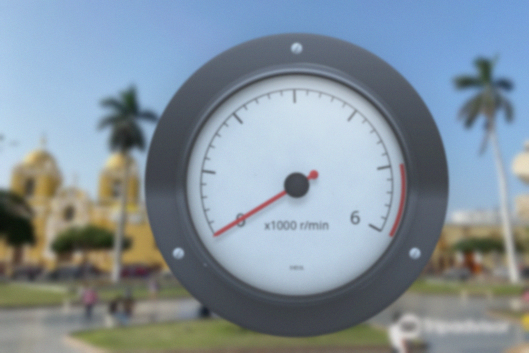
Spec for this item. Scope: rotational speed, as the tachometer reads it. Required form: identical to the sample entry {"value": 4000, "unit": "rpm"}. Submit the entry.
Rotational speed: {"value": 0, "unit": "rpm"}
